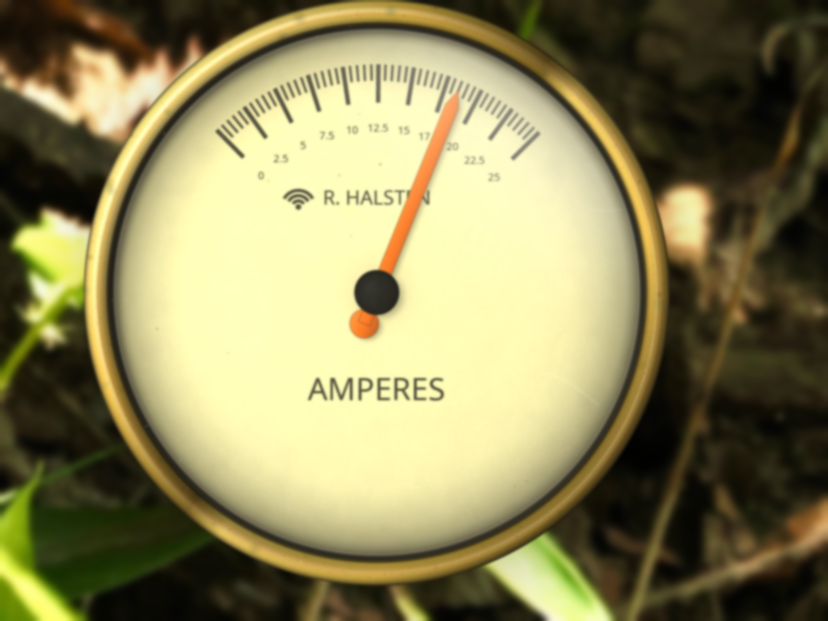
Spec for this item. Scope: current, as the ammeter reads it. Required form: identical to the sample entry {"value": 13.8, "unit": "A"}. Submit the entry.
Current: {"value": 18.5, "unit": "A"}
